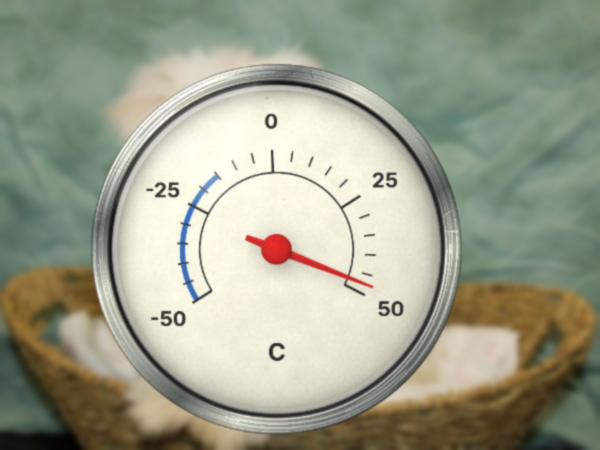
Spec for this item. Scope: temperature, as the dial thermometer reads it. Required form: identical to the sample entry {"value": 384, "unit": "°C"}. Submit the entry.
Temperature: {"value": 47.5, "unit": "°C"}
